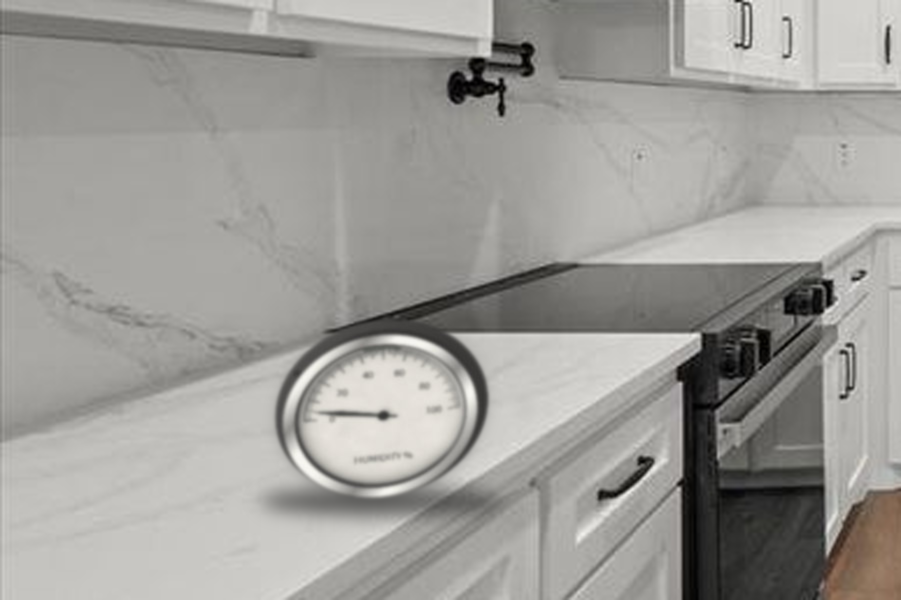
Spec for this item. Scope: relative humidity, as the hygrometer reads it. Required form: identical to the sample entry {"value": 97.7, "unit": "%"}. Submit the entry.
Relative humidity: {"value": 5, "unit": "%"}
